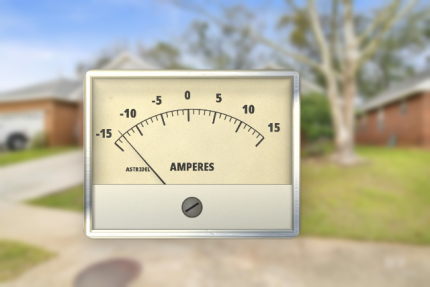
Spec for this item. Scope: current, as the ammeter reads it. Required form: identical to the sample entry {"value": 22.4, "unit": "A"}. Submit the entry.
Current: {"value": -13, "unit": "A"}
